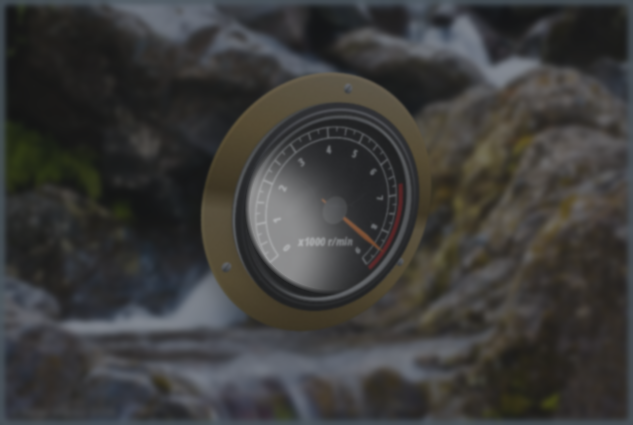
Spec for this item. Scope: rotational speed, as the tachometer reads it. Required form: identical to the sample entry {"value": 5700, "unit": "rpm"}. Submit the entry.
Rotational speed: {"value": 8500, "unit": "rpm"}
